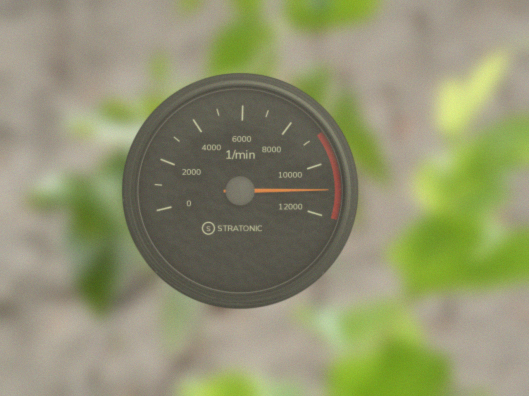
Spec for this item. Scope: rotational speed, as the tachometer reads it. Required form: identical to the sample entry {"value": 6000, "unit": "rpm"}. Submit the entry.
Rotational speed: {"value": 11000, "unit": "rpm"}
